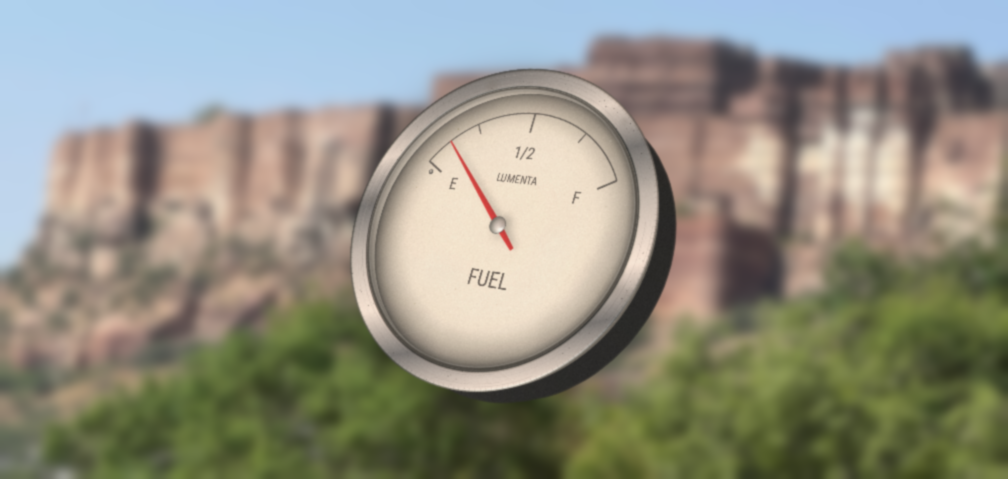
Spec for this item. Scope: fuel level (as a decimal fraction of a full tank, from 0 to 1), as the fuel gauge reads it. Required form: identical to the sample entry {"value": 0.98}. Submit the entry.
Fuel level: {"value": 0.125}
